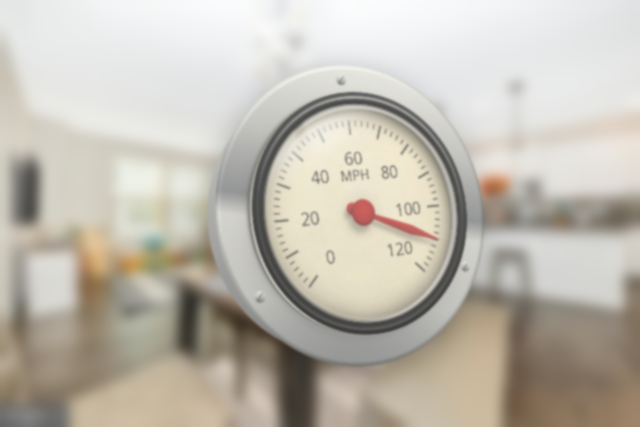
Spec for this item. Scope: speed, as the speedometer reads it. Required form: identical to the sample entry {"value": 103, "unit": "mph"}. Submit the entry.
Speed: {"value": 110, "unit": "mph"}
